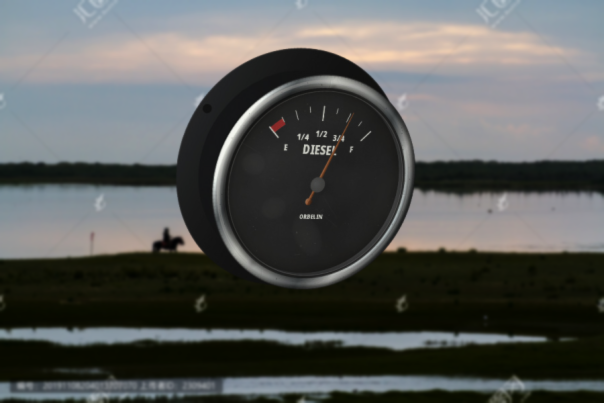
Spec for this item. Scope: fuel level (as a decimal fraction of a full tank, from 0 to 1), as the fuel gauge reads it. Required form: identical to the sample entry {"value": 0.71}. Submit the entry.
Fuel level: {"value": 0.75}
